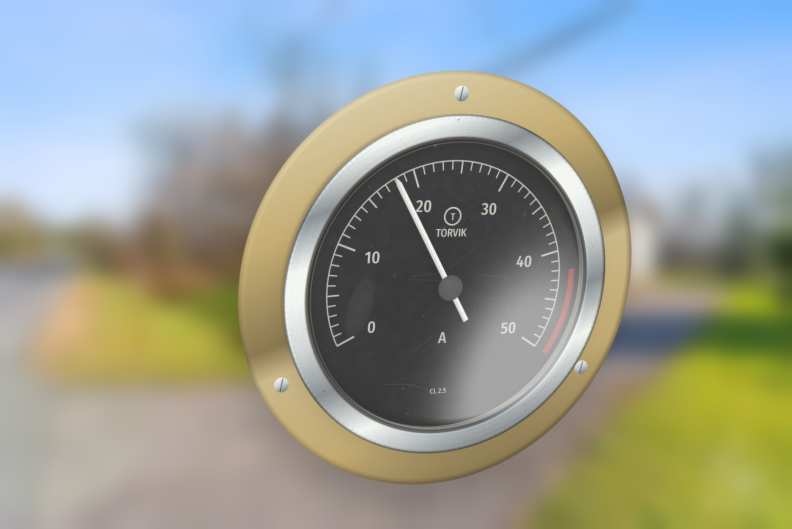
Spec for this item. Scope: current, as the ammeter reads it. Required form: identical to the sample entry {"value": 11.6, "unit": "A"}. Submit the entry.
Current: {"value": 18, "unit": "A"}
